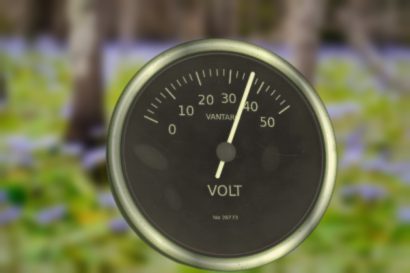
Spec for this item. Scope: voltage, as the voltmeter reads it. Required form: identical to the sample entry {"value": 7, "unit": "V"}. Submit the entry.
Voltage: {"value": 36, "unit": "V"}
